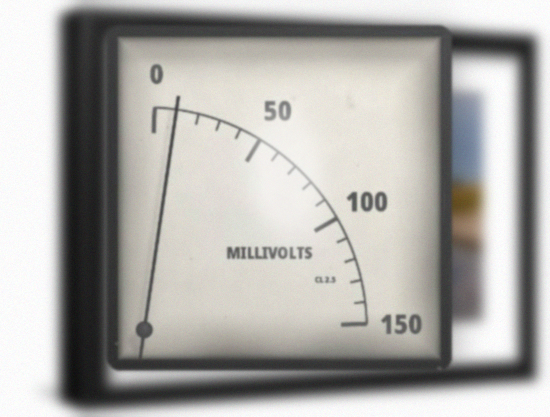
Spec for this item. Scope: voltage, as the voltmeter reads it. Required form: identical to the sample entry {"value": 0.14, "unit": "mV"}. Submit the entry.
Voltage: {"value": 10, "unit": "mV"}
